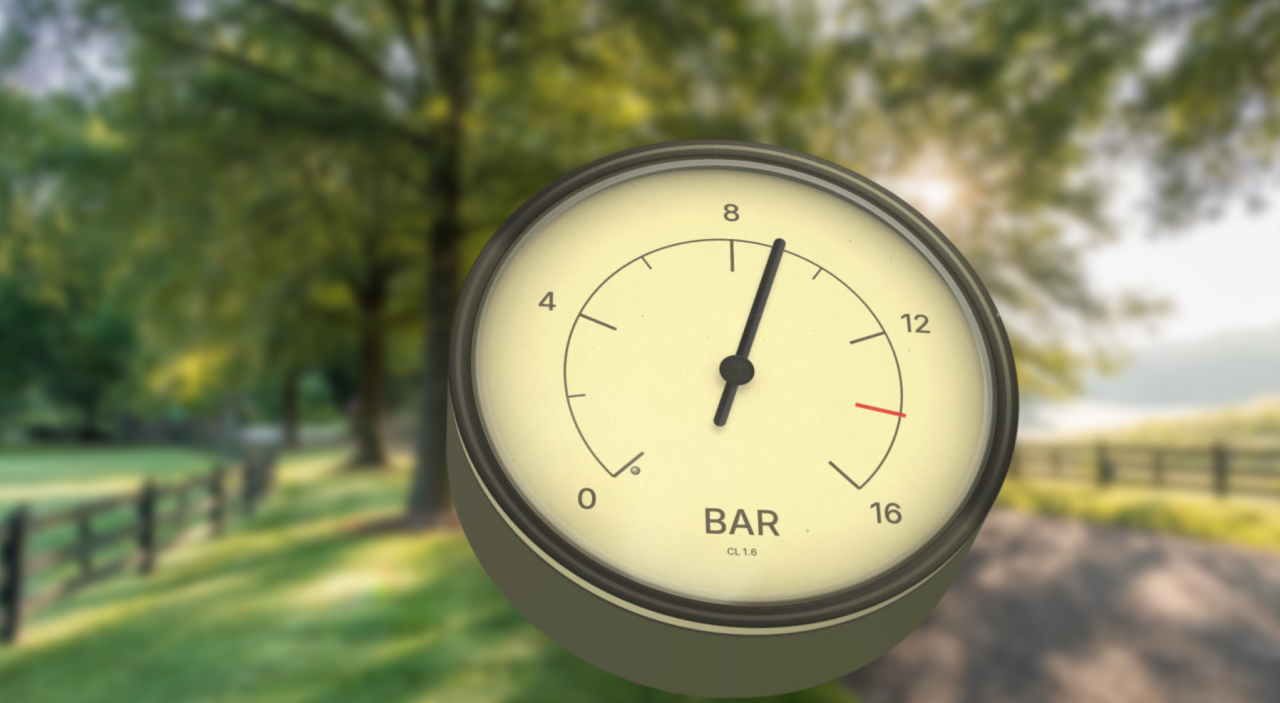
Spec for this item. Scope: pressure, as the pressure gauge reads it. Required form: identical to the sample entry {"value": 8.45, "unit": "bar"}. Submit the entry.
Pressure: {"value": 9, "unit": "bar"}
